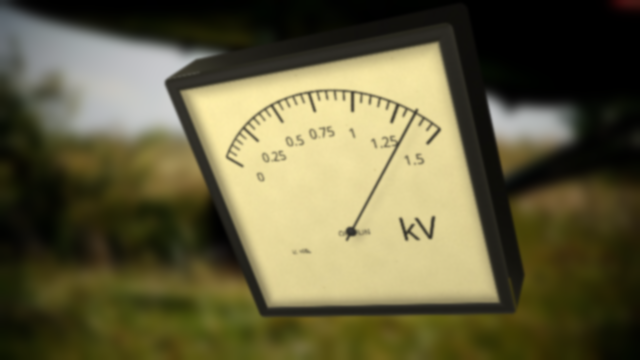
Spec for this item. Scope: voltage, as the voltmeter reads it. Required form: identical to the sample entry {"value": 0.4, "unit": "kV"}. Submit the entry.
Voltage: {"value": 1.35, "unit": "kV"}
